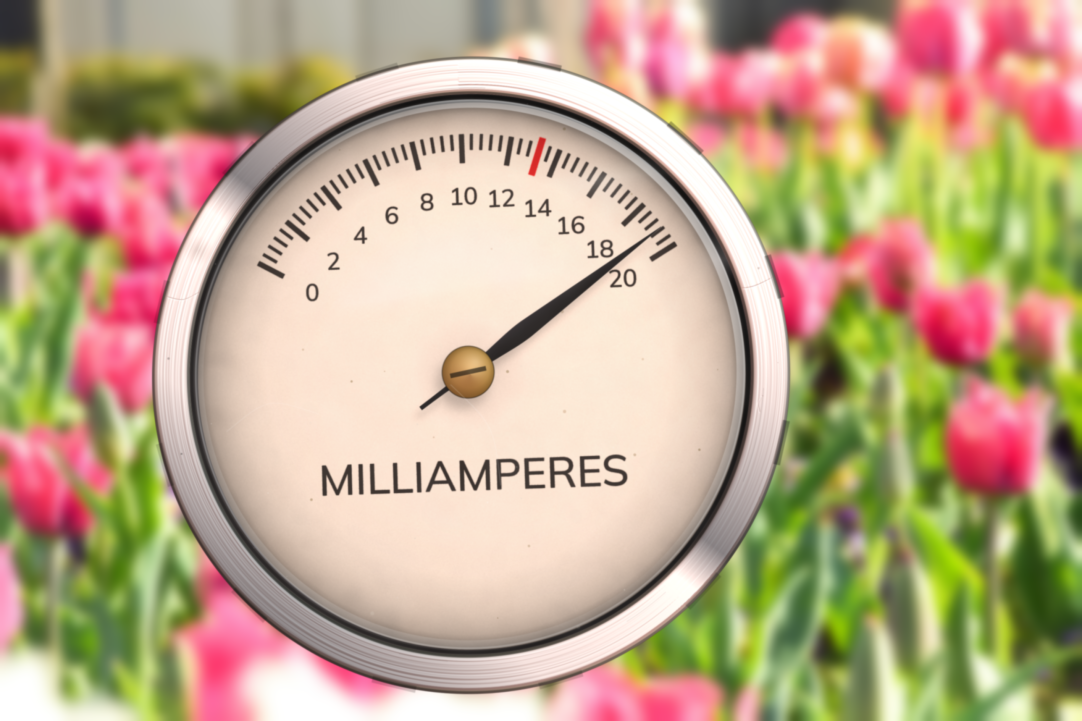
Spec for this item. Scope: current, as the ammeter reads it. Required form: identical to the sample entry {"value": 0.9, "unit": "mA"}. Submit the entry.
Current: {"value": 19.2, "unit": "mA"}
